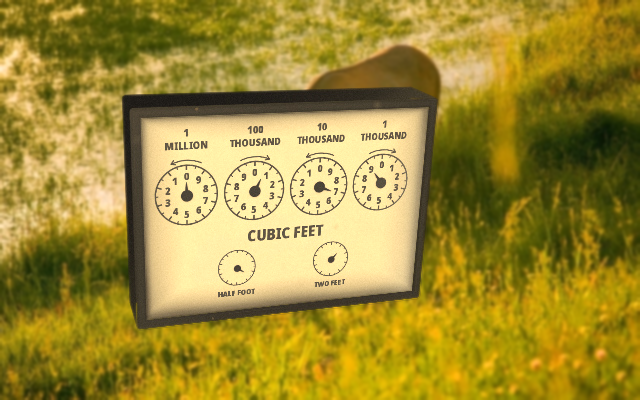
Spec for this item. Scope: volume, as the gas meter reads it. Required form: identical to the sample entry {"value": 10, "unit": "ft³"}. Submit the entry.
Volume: {"value": 6900, "unit": "ft³"}
